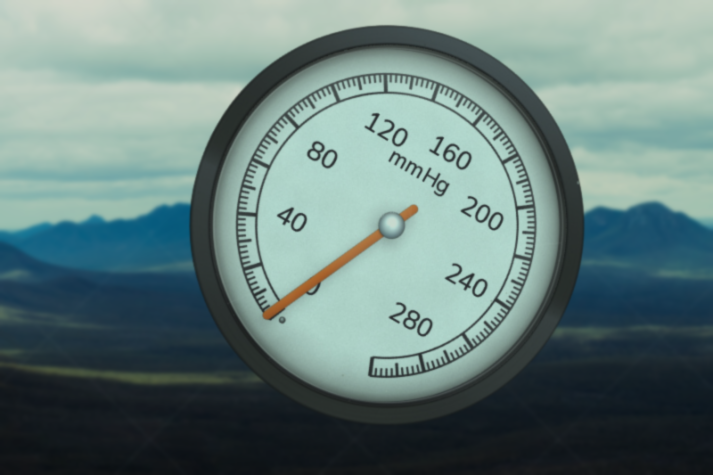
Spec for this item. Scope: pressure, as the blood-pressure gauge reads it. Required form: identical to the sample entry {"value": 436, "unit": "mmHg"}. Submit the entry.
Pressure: {"value": 2, "unit": "mmHg"}
